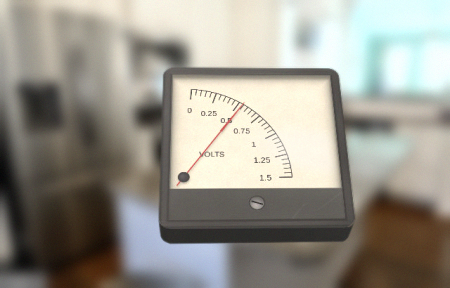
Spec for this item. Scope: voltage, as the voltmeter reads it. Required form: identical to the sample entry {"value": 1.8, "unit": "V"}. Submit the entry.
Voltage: {"value": 0.55, "unit": "V"}
